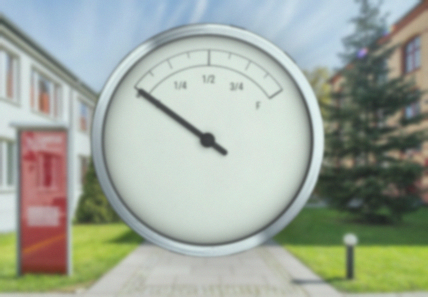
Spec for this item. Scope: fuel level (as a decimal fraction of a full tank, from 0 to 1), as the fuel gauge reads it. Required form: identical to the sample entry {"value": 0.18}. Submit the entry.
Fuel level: {"value": 0}
